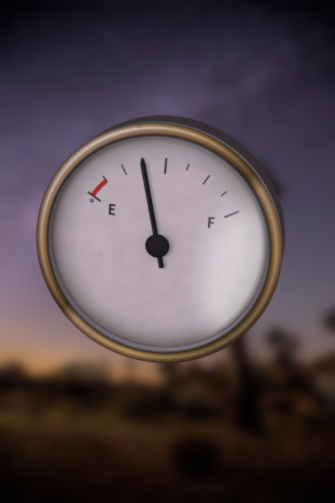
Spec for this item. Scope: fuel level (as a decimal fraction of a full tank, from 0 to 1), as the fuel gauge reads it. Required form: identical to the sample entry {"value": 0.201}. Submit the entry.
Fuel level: {"value": 0.375}
